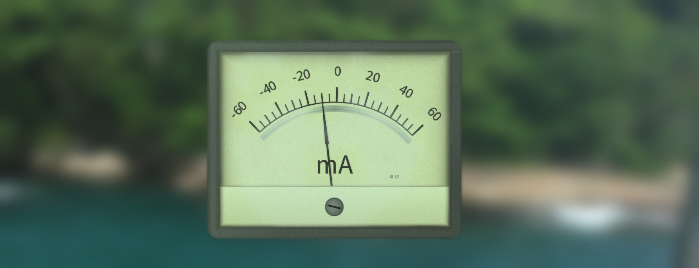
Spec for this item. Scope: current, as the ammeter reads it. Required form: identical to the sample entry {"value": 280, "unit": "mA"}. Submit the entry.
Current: {"value": -10, "unit": "mA"}
